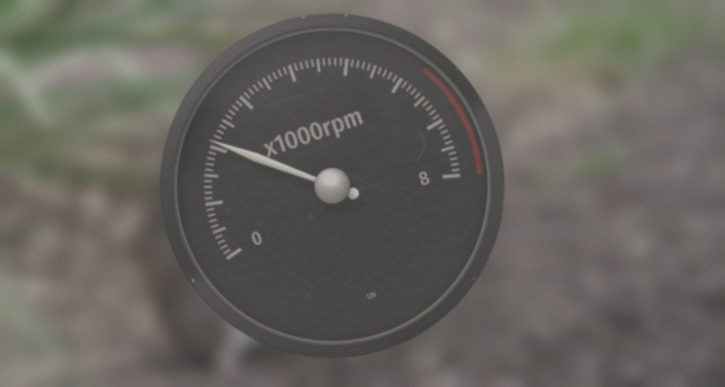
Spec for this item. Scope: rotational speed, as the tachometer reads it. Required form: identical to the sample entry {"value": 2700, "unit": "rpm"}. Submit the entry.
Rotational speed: {"value": 2100, "unit": "rpm"}
